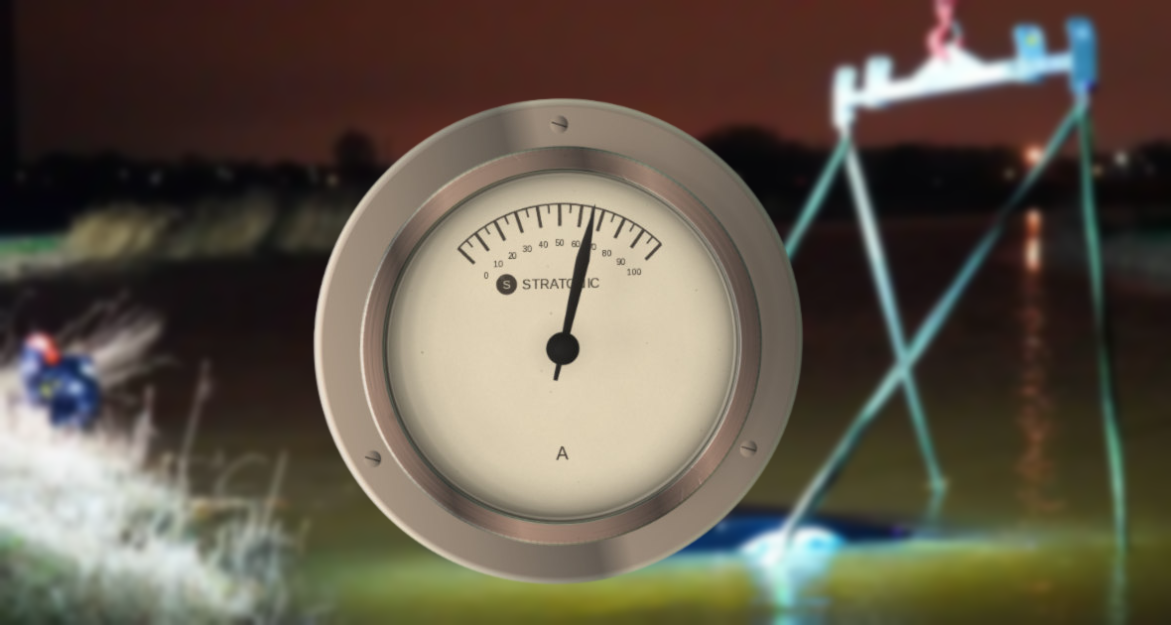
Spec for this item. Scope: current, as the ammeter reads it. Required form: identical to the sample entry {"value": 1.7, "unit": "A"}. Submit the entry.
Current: {"value": 65, "unit": "A"}
